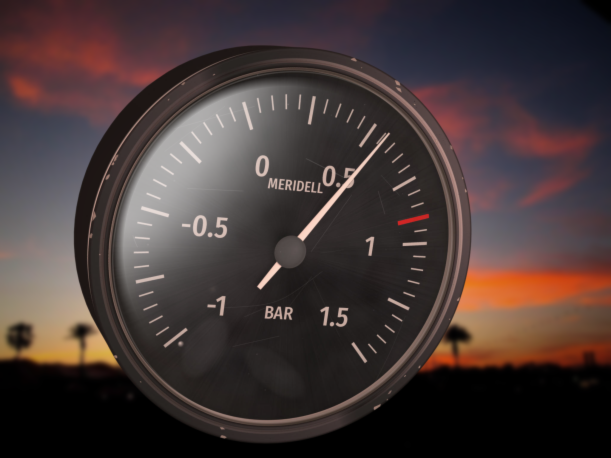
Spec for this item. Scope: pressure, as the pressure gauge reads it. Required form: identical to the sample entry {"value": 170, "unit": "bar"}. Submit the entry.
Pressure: {"value": 0.55, "unit": "bar"}
